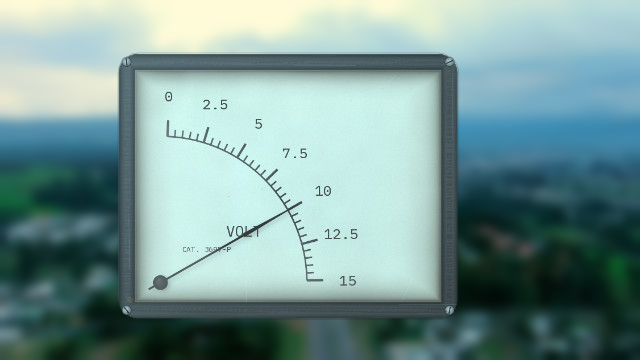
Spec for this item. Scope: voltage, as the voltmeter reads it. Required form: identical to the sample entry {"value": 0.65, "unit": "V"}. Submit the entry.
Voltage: {"value": 10, "unit": "V"}
